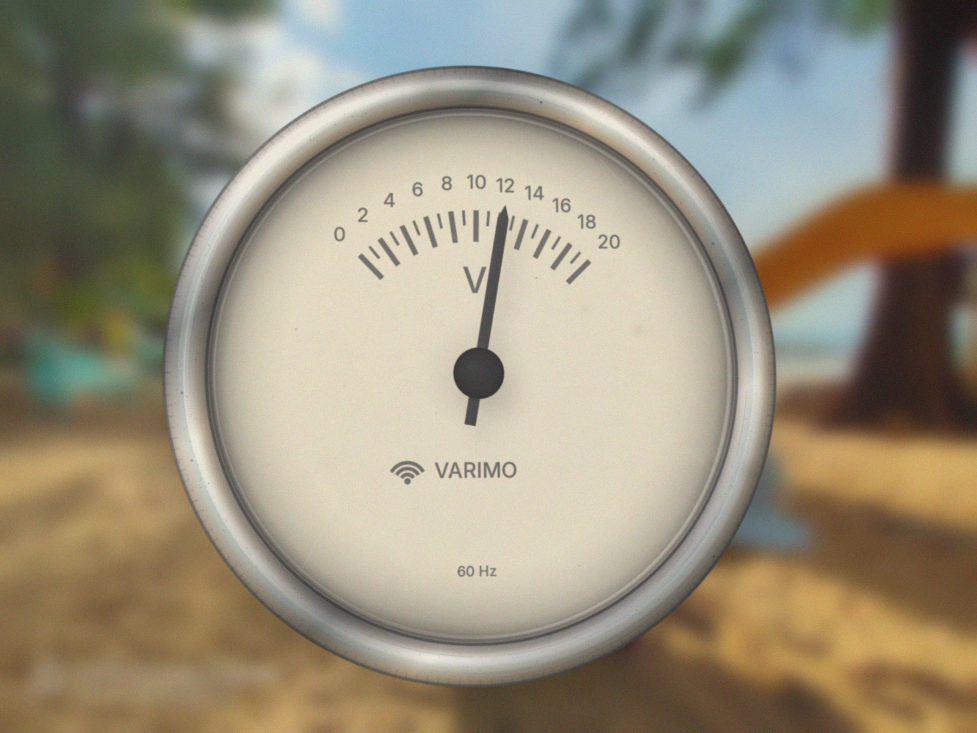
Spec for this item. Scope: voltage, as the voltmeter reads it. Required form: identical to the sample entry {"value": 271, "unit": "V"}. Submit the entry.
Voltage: {"value": 12, "unit": "V"}
